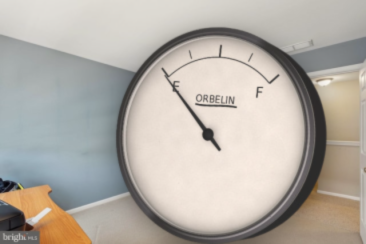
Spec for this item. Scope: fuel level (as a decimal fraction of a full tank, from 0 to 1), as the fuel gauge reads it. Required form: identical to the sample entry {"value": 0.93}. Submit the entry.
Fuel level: {"value": 0}
